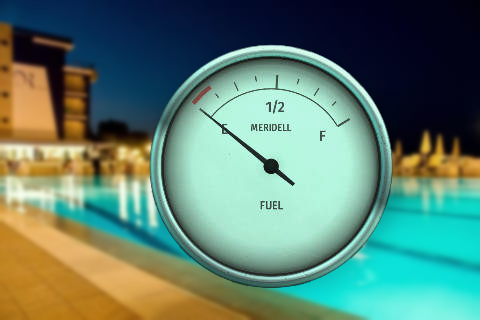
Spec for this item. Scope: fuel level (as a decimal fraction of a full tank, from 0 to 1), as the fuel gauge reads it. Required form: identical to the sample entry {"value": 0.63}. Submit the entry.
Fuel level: {"value": 0}
